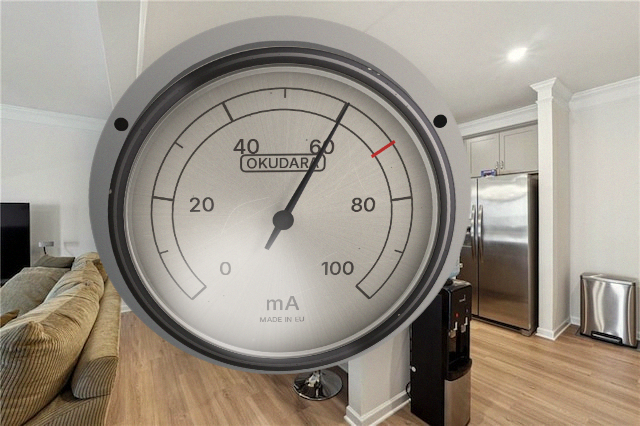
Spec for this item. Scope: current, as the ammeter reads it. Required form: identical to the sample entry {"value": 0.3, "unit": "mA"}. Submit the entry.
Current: {"value": 60, "unit": "mA"}
